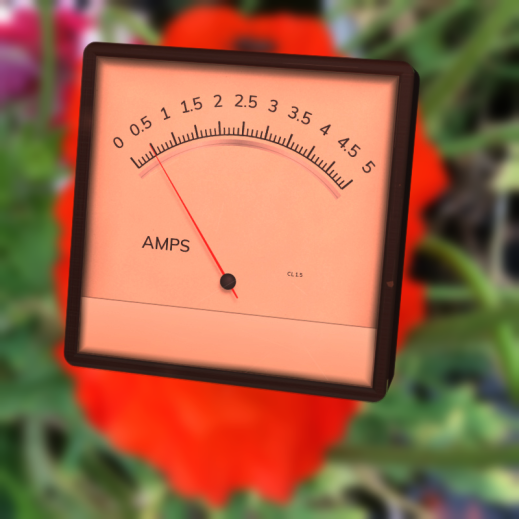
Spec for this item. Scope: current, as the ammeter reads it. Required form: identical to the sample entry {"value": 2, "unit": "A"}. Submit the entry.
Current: {"value": 0.5, "unit": "A"}
